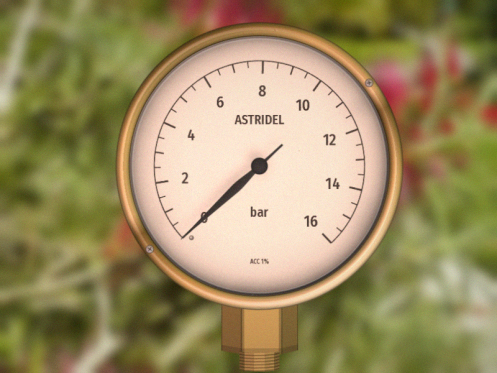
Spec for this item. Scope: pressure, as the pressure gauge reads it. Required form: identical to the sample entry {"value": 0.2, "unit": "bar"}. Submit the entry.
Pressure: {"value": 0, "unit": "bar"}
